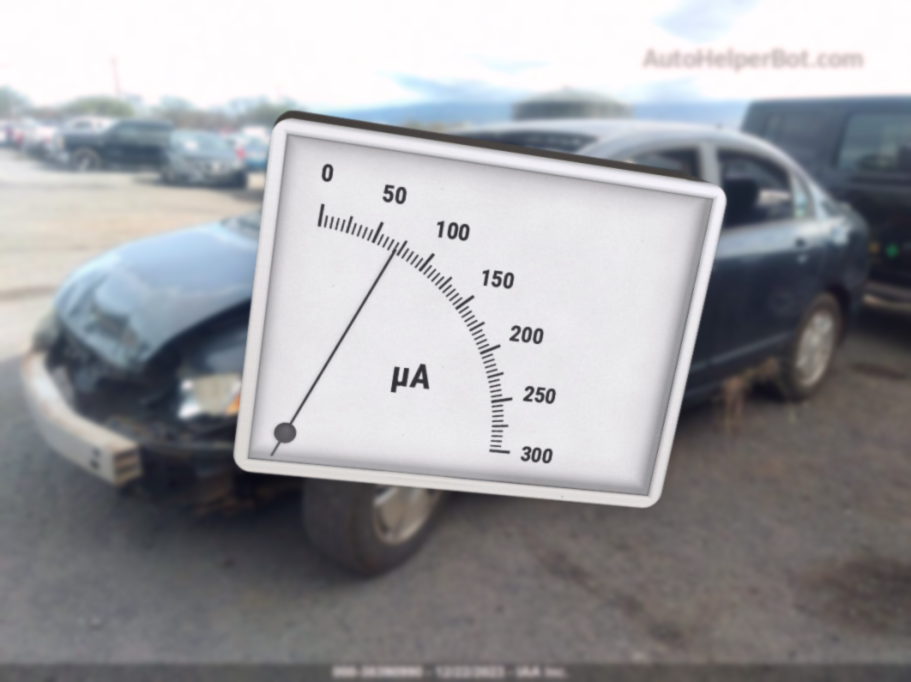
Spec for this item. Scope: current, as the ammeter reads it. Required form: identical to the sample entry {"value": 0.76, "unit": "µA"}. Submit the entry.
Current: {"value": 70, "unit": "µA"}
